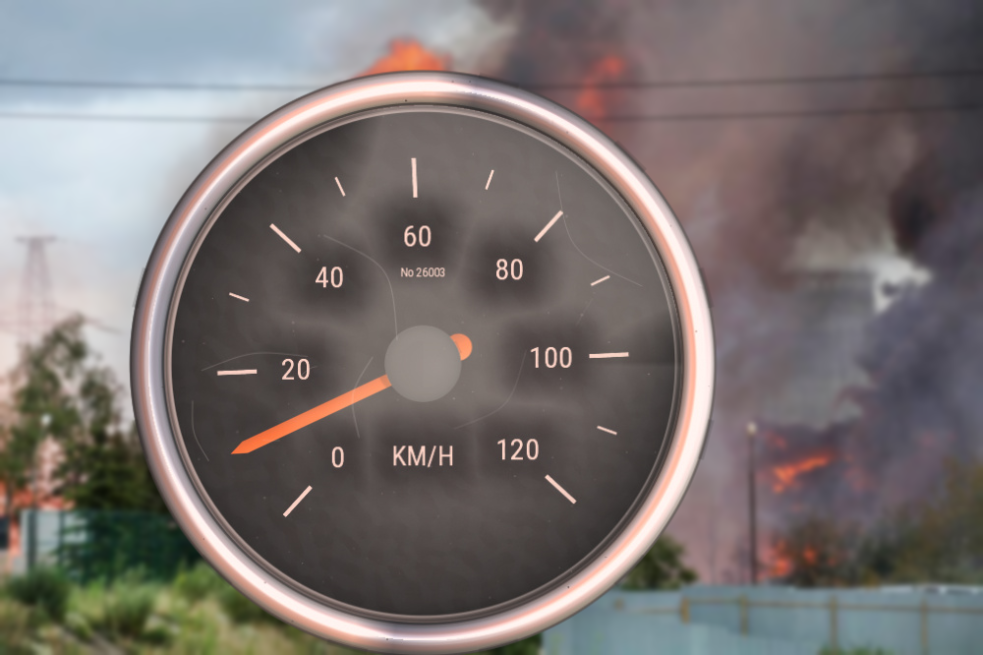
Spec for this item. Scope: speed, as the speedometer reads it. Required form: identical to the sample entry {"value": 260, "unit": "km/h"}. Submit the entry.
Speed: {"value": 10, "unit": "km/h"}
